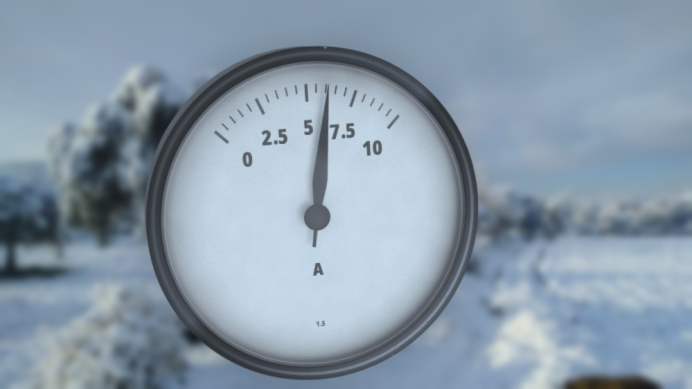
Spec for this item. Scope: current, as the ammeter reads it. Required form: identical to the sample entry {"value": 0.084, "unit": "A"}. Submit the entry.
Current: {"value": 6, "unit": "A"}
